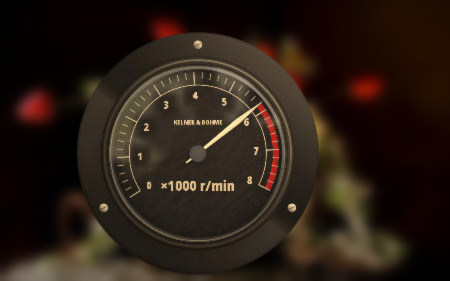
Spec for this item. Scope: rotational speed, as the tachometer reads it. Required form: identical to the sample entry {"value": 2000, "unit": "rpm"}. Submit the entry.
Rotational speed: {"value": 5800, "unit": "rpm"}
